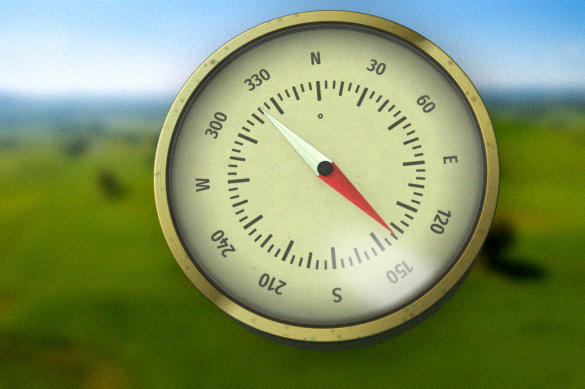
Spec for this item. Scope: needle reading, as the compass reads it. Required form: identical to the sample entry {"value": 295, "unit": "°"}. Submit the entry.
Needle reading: {"value": 140, "unit": "°"}
